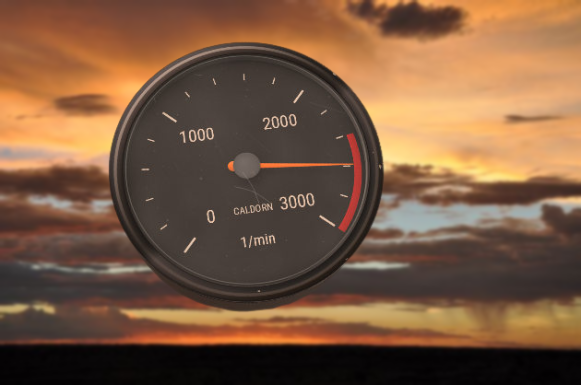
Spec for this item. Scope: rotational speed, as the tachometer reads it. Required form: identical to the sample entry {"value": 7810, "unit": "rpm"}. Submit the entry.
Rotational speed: {"value": 2600, "unit": "rpm"}
